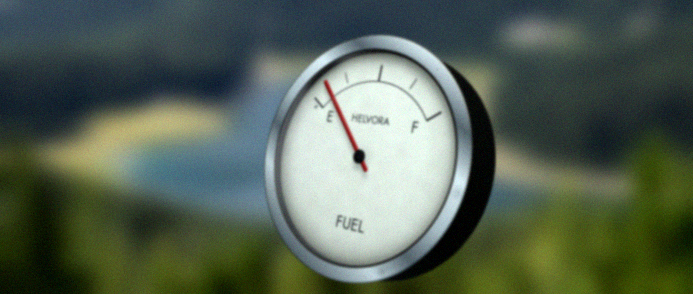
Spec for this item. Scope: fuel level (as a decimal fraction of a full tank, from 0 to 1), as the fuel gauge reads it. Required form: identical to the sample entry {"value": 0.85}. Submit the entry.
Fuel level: {"value": 0.125}
